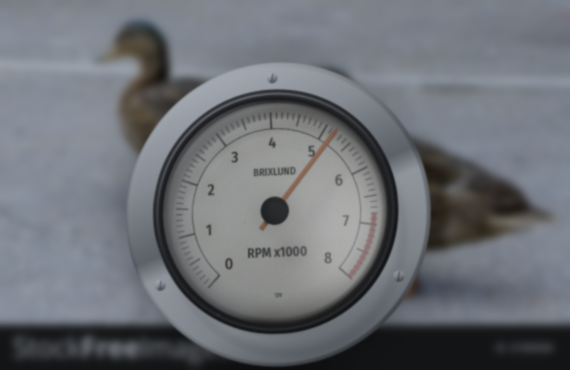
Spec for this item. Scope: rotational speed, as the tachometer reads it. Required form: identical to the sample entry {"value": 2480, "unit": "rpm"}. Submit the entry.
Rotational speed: {"value": 5200, "unit": "rpm"}
